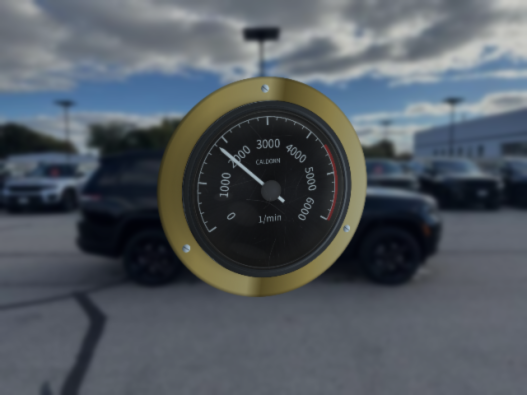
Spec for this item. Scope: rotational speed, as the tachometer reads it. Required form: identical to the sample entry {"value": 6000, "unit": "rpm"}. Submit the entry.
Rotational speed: {"value": 1800, "unit": "rpm"}
